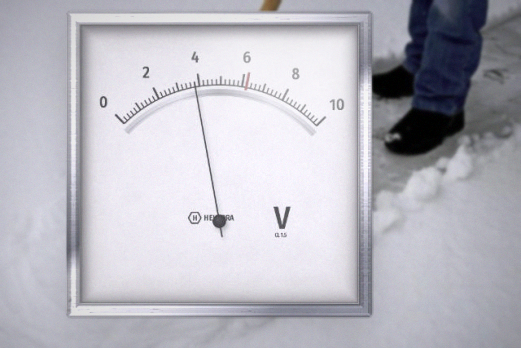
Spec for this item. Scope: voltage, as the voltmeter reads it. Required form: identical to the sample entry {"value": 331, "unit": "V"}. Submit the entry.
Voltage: {"value": 3.8, "unit": "V"}
